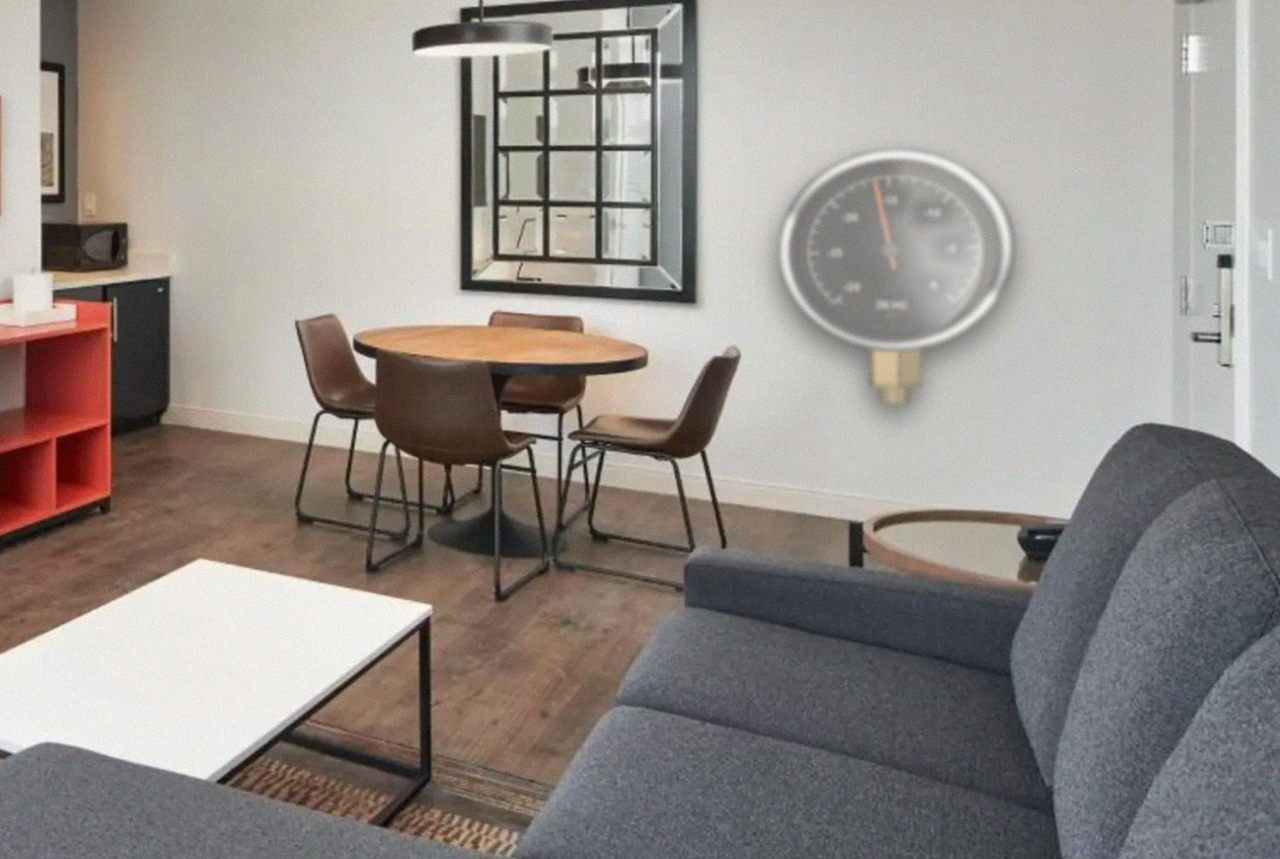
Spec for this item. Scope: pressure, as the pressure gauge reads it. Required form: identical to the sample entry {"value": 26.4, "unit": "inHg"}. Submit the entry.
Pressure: {"value": -16, "unit": "inHg"}
